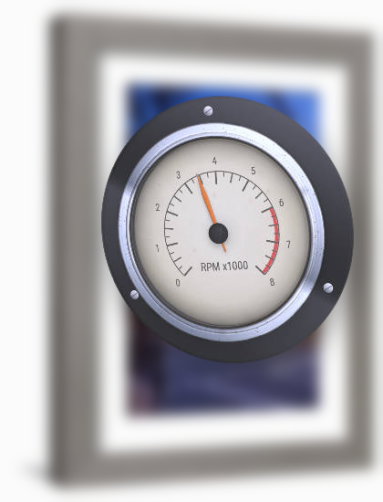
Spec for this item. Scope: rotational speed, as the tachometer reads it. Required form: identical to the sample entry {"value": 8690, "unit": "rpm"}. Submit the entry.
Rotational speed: {"value": 3500, "unit": "rpm"}
